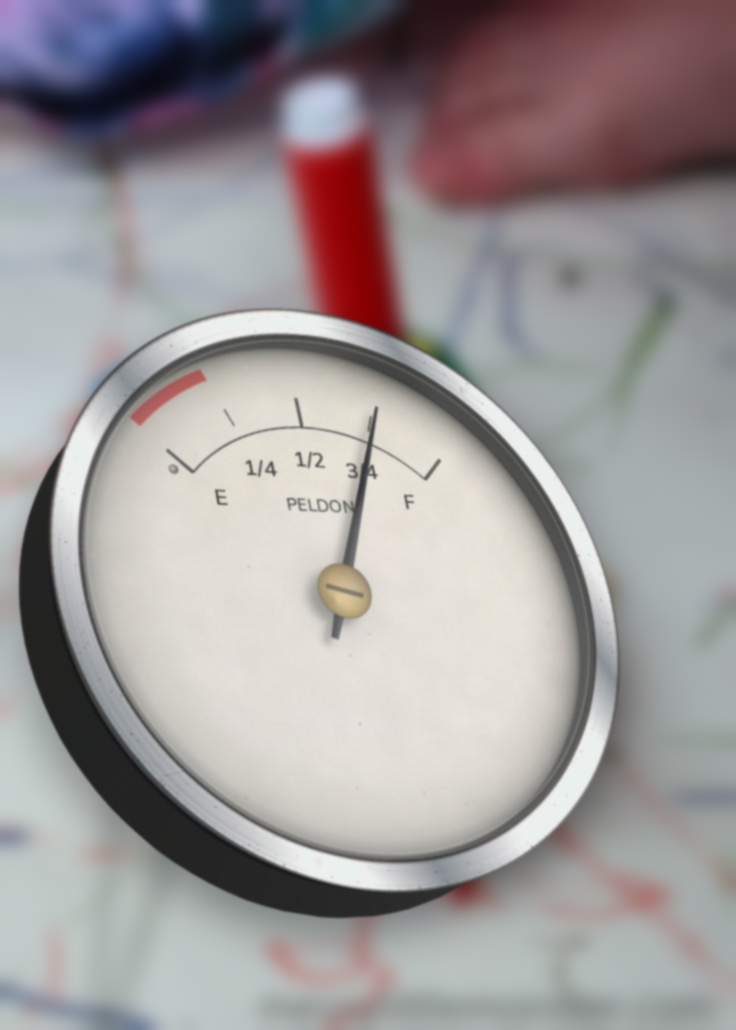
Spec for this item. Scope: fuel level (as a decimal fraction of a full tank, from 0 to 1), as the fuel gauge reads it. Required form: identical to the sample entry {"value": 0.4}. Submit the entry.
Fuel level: {"value": 0.75}
